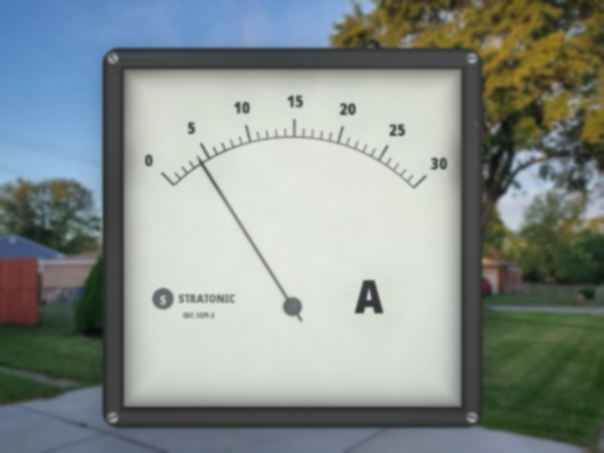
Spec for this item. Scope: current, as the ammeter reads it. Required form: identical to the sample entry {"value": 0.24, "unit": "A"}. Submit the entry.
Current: {"value": 4, "unit": "A"}
